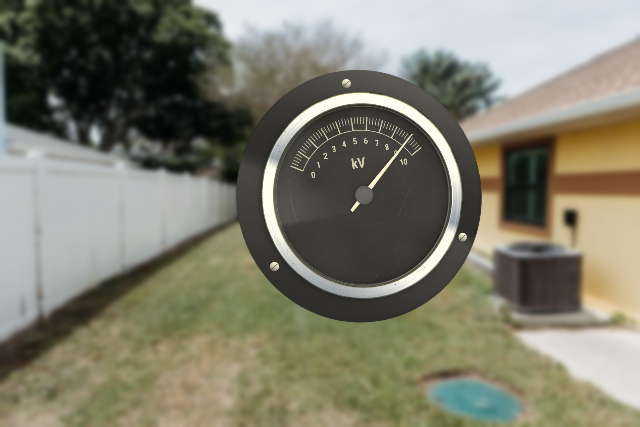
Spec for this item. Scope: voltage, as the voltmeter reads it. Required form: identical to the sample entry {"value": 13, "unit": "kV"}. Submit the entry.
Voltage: {"value": 9, "unit": "kV"}
